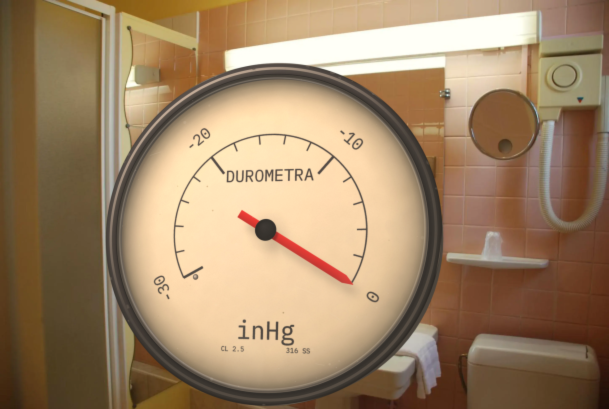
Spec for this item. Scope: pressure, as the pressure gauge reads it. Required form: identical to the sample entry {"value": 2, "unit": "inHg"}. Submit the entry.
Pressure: {"value": 0, "unit": "inHg"}
